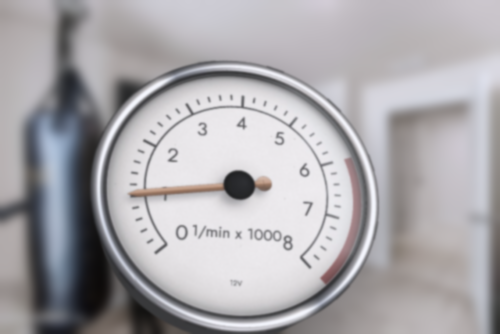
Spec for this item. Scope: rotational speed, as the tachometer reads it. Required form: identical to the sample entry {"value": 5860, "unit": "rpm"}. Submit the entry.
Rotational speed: {"value": 1000, "unit": "rpm"}
